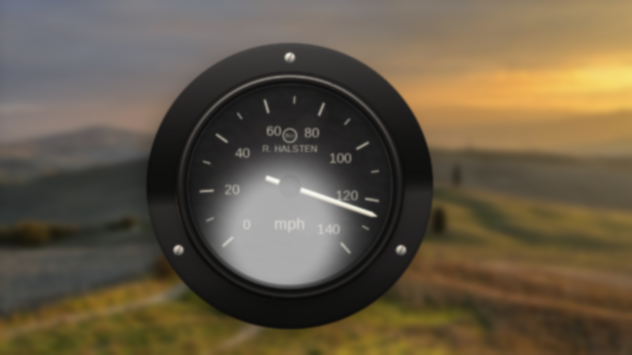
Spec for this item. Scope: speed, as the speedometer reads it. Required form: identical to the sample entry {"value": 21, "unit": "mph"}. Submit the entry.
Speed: {"value": 125, "unit": "mph"}
